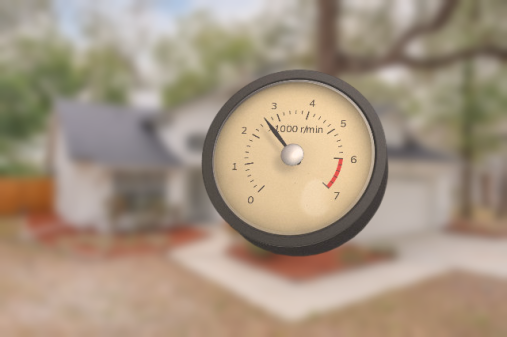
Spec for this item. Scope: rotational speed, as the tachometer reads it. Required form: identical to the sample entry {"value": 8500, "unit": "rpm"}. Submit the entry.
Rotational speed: {"value": 2600, "unit": "rpm"}
